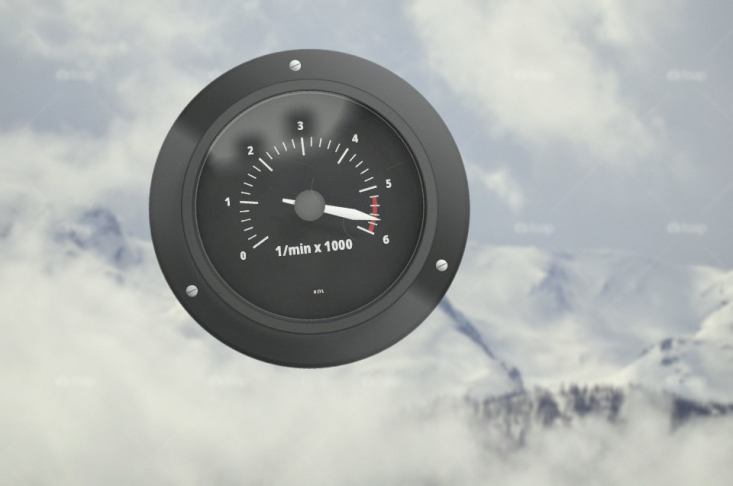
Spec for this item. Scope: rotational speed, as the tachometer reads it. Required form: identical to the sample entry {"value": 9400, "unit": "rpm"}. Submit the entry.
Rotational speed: {"value": 5700, "unit": "rpm"}
